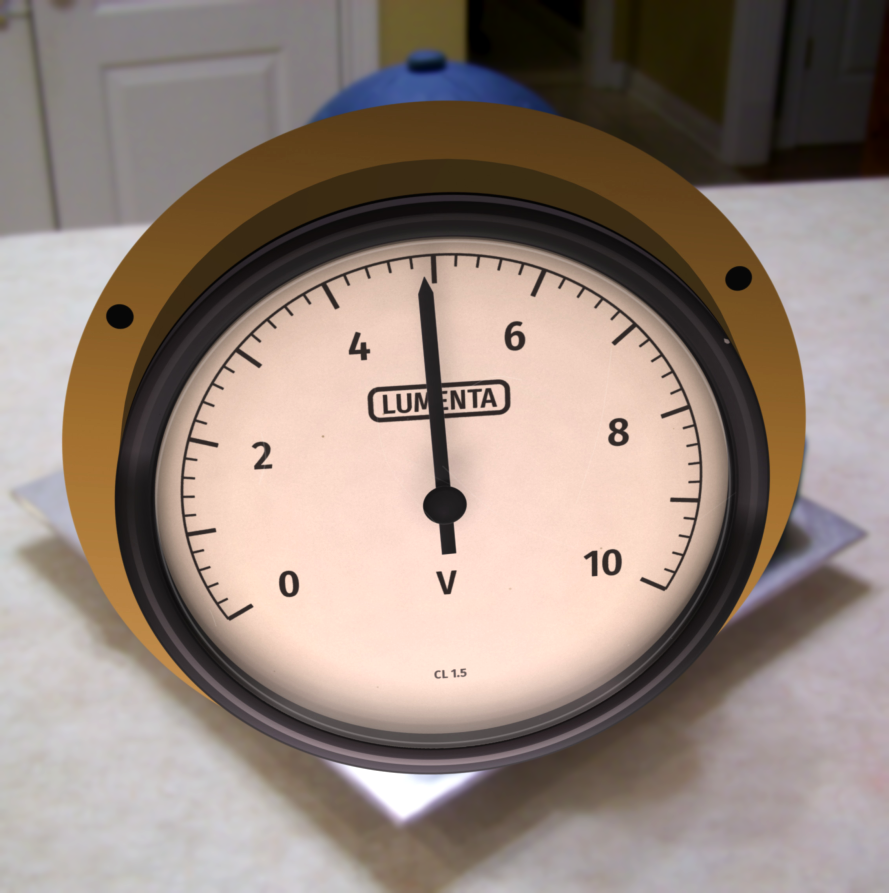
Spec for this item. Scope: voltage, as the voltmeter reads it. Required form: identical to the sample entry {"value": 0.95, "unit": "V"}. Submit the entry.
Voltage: {"value": 4.9, "unit": "V"}
